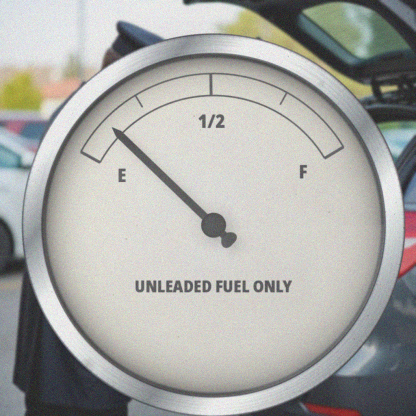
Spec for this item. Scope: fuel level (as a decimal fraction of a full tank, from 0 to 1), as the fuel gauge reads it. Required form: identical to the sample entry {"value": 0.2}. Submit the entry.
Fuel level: {"value": 0.125}
